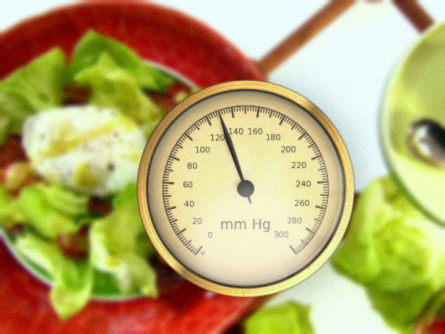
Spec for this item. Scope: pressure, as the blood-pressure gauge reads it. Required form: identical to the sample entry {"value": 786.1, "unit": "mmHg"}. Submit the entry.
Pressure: {"value": 130, "unit": "mmHg"}
